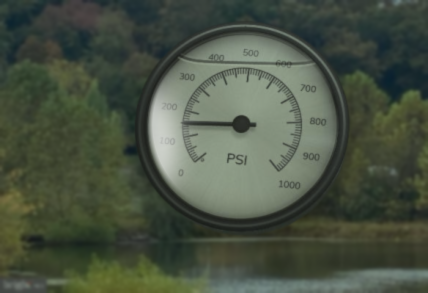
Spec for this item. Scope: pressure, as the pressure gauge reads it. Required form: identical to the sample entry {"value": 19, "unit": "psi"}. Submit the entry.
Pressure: {"value": 150, "unit": "psi"}
